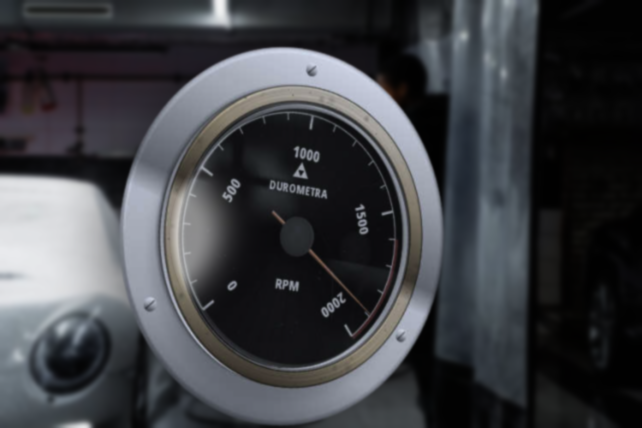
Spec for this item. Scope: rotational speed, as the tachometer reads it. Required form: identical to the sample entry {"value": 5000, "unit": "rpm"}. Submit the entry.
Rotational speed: {"value": 1900, "unit": "rpm"}
